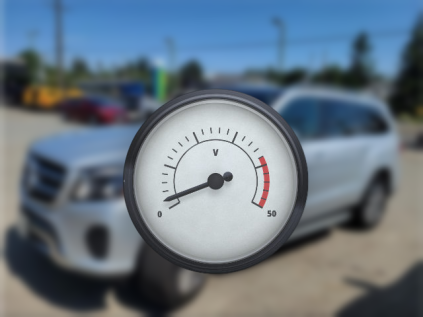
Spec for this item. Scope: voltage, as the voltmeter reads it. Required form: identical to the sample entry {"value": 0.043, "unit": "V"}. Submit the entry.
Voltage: {"value": 2, "unit": "V"}
